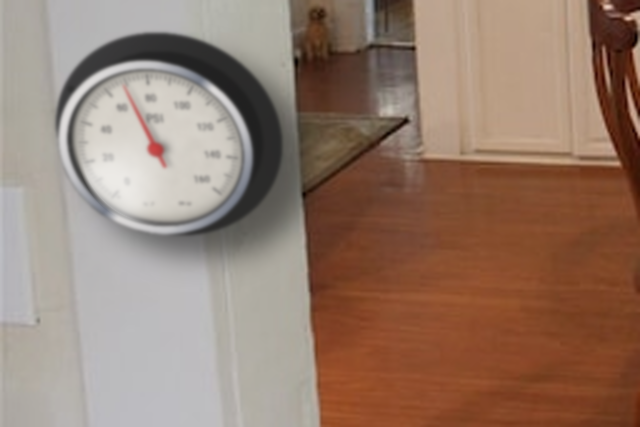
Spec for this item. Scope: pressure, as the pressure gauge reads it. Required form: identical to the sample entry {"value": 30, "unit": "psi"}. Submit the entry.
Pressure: {"value": 70, "unit": "psi"}
